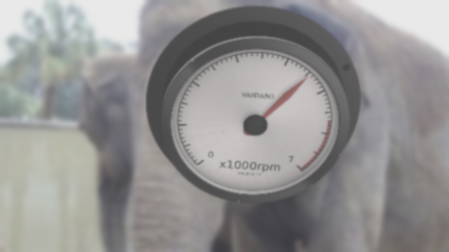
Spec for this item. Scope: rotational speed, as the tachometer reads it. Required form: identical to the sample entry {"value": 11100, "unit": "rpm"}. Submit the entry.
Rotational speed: {"value": 4500, "unit": "rpm"}
